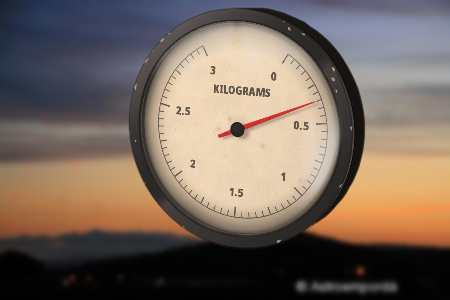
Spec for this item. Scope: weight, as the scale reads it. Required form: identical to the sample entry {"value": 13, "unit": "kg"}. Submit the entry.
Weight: {"value": 0.35, "unit": "kg"}
